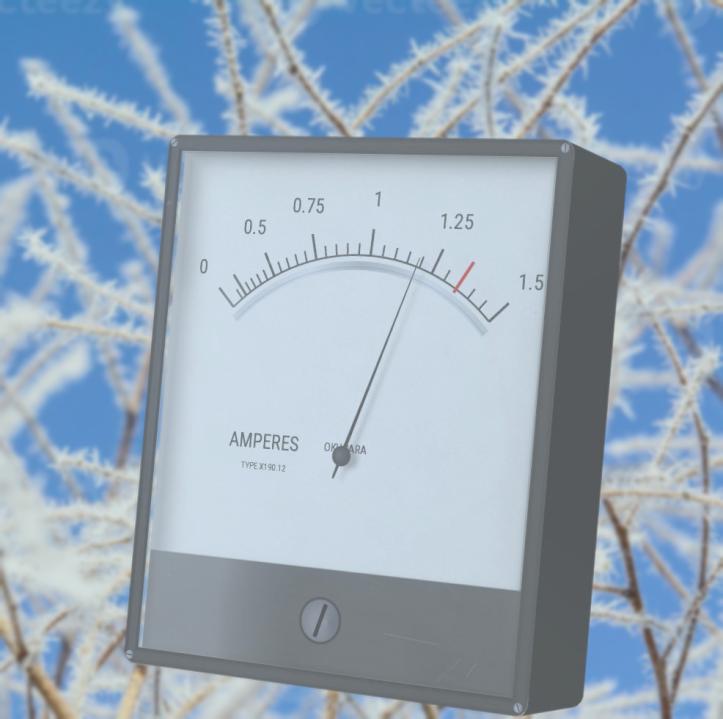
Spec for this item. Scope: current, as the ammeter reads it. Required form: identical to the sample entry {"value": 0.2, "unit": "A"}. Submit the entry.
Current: {"value": 1.2, "unit": "A"}
